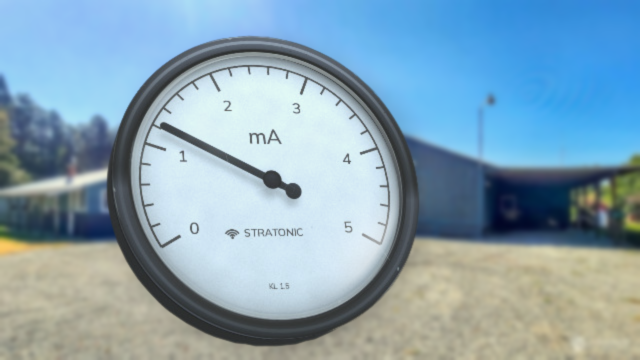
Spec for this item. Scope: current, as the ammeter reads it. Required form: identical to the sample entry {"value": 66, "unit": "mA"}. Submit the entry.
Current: {"value": 1.2, "unit": "mA"}
